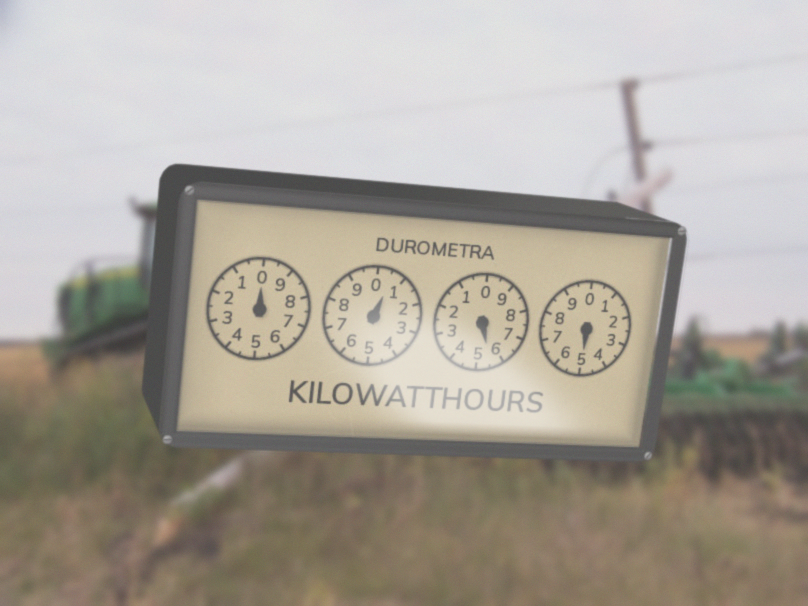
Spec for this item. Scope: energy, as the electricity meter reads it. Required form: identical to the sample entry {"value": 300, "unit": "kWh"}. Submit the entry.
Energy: {"value": 55, "unit": "kWh"}
